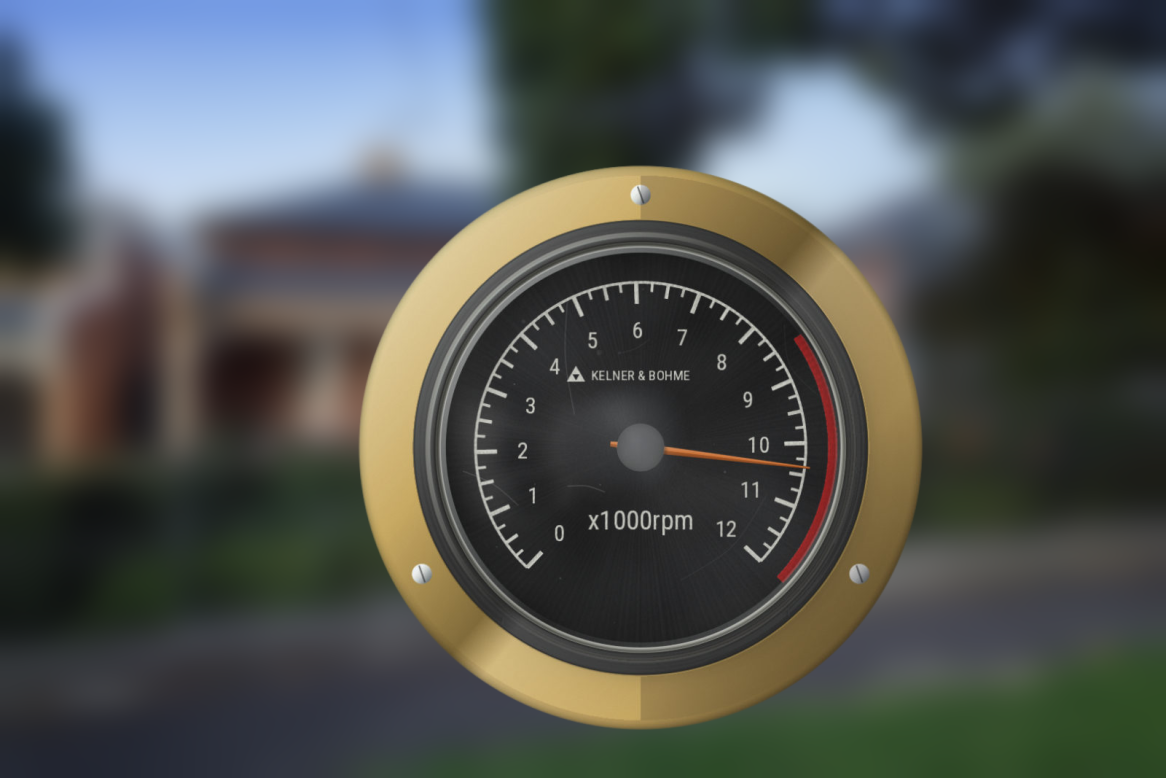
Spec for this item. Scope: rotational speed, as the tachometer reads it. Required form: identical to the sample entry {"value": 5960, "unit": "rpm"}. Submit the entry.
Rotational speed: {"value": 10375, "unit": "rpm"}
